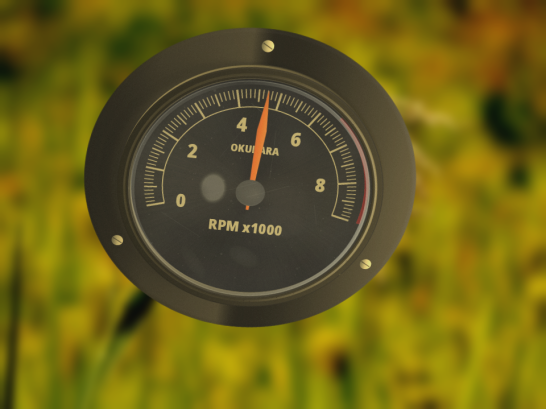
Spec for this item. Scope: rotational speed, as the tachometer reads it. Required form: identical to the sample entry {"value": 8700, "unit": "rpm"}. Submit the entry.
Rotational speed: {"value": 4700, "unit": "rpm"}
